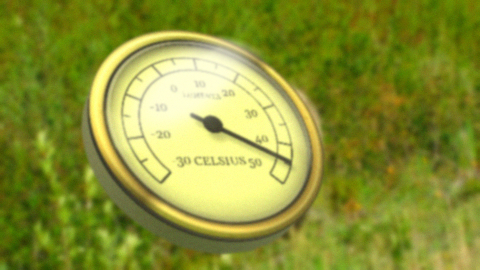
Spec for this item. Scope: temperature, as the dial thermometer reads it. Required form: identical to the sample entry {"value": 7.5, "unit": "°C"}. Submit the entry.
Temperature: {"value": 45, "unit": "°C"}
